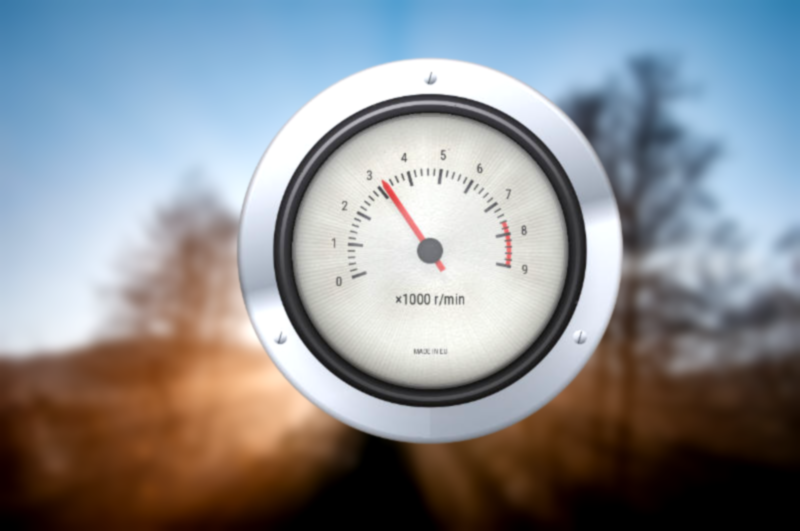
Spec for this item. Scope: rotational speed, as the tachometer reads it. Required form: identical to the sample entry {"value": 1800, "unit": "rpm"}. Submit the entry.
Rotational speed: {"value": 3200, "unit": "rpm"}
